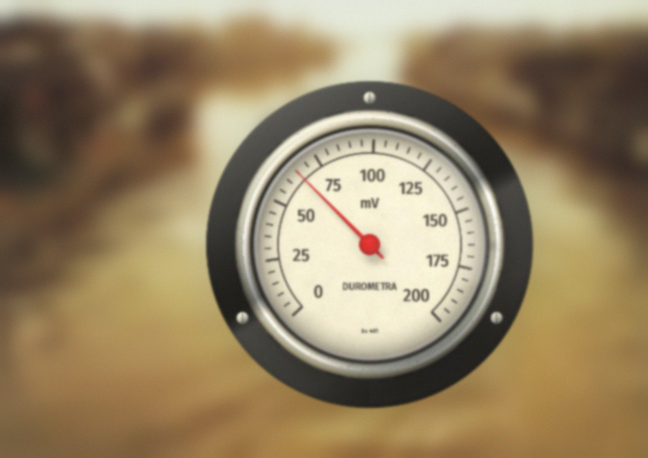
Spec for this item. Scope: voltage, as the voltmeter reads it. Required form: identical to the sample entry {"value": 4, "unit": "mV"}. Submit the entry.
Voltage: {"value": 65, "unit": "mV"}
